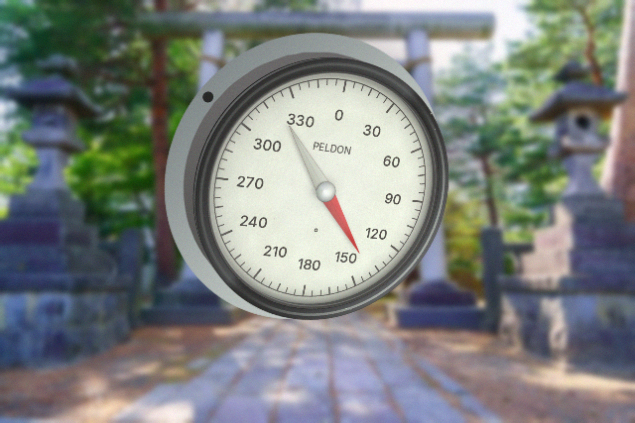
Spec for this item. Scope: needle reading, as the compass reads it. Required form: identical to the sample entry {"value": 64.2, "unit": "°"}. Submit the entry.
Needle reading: {"value": 140, "unit": "°"}
